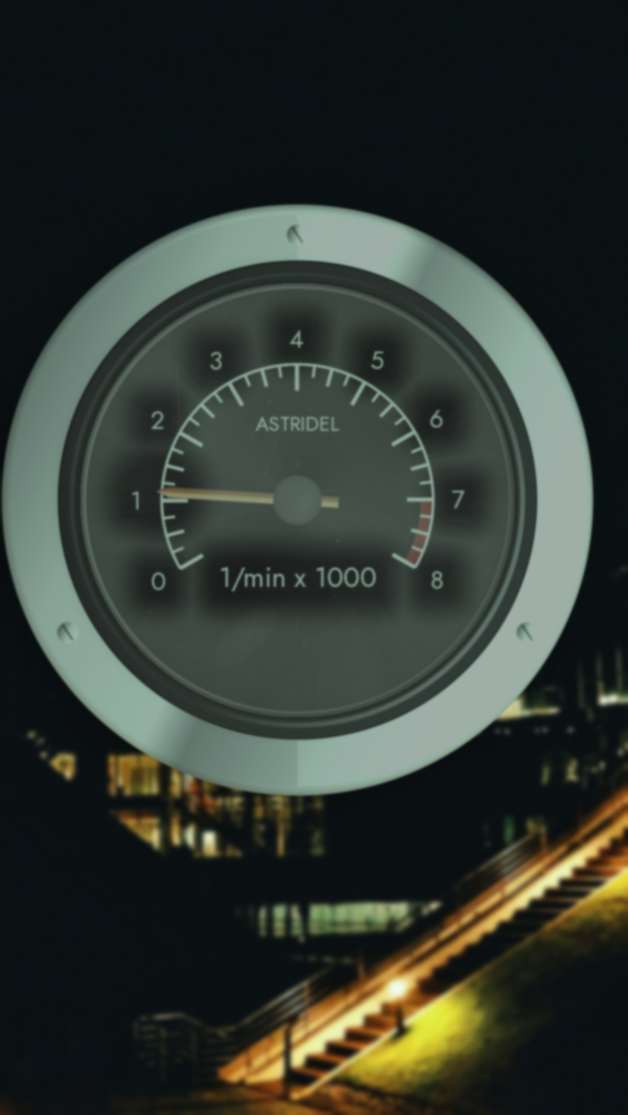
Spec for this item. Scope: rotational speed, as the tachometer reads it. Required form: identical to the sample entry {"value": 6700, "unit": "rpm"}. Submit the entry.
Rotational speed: {"value": 1125, "unit": "rpm"}
